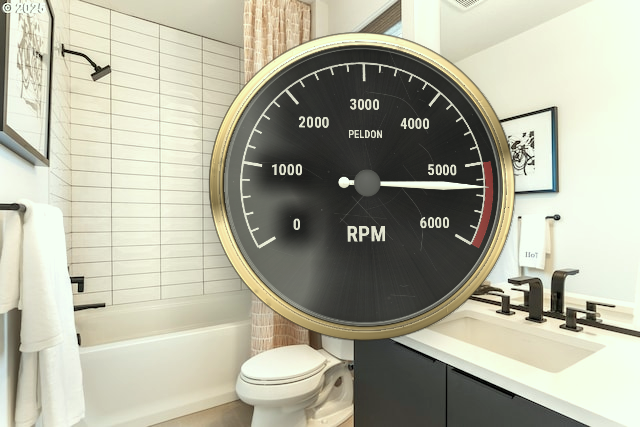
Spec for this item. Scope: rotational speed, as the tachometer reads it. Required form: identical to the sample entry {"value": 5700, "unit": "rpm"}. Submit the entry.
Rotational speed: {"value": 5300, "unit": "rpm"}
